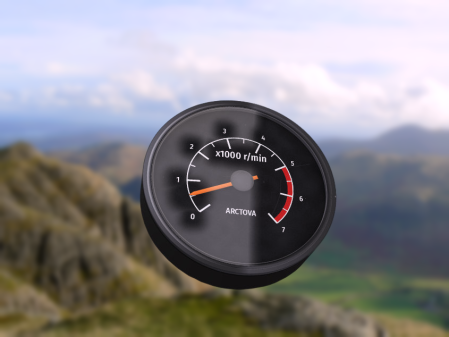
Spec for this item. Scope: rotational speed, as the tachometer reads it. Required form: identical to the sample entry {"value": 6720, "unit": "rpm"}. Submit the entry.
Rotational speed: {"value": 500, "unit": "rpm"}
